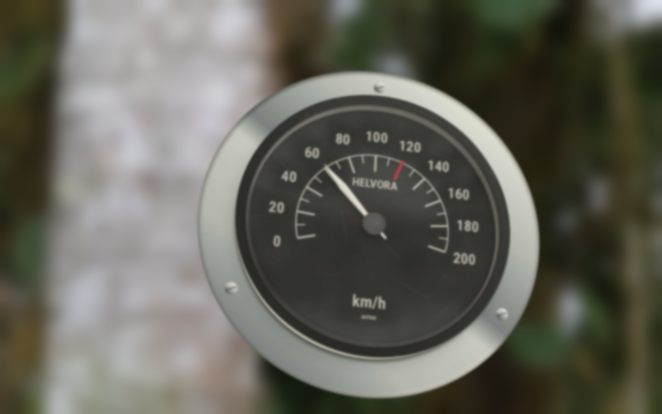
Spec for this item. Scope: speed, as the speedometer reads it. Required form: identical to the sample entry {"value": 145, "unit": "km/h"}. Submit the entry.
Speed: {"value": 60, "unit": "km/h"}
